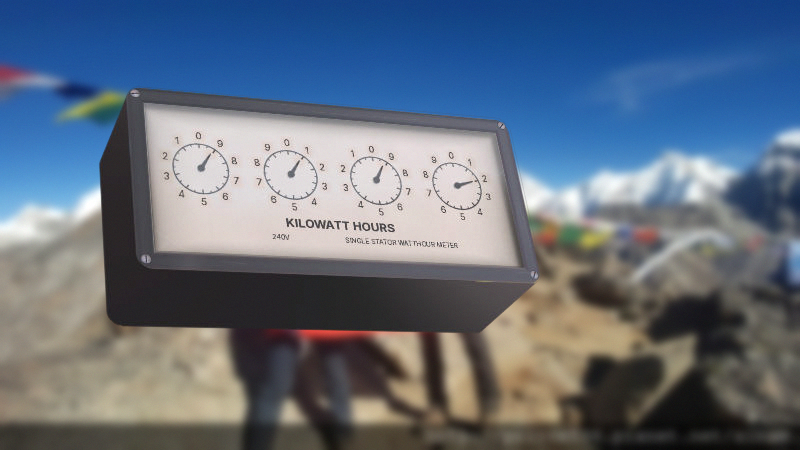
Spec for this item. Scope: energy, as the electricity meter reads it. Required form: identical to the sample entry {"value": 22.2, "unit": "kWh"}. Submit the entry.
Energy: {"value": 9092, "unit": "kWh"}
